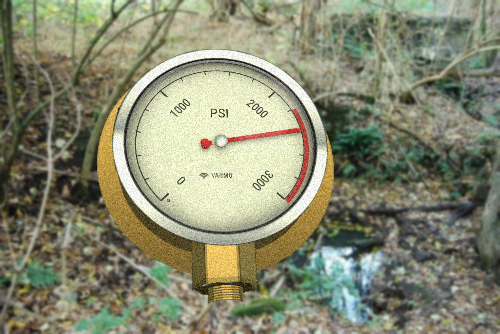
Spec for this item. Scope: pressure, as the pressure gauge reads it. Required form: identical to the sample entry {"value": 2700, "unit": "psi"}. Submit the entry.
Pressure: {"value": 2400, "unit": "psi"}
